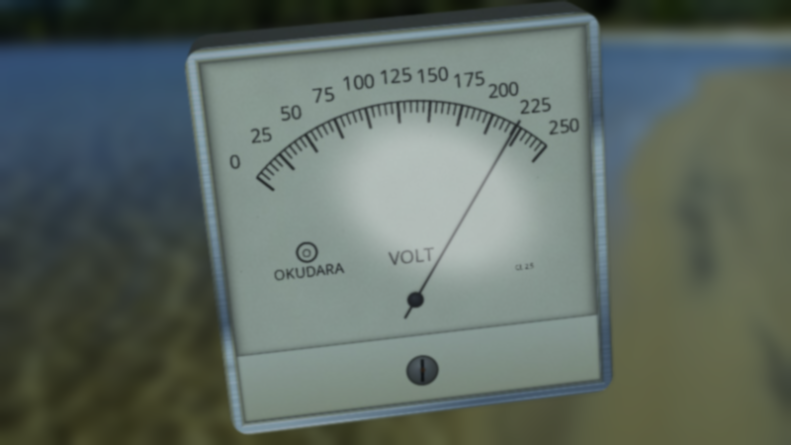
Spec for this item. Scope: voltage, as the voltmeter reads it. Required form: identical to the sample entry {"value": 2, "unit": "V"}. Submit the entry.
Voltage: {"value": 220, "unit": "V"}
